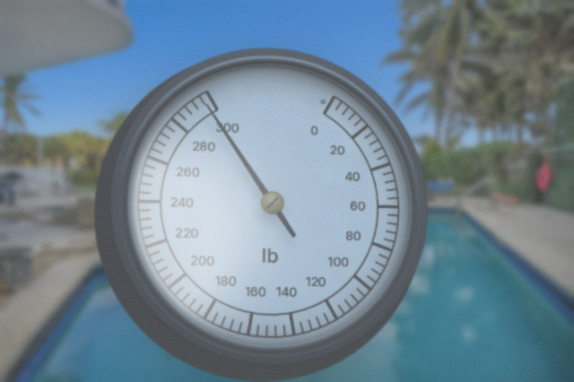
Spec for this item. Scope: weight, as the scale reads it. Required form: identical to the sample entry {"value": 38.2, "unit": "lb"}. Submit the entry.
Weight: {"value": 296, "unit": "lb"}
